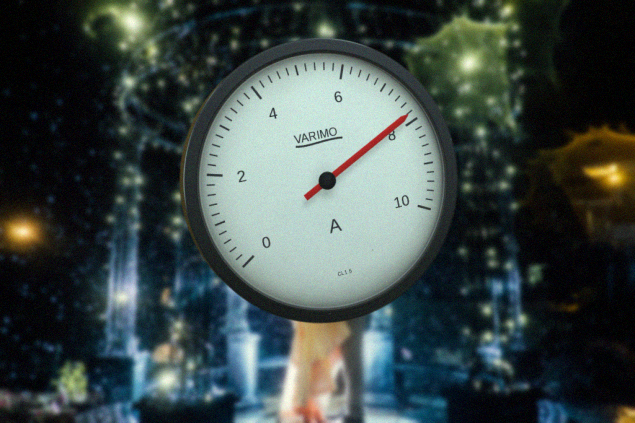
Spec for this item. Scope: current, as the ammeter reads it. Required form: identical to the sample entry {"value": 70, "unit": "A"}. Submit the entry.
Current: {"value": 7.8, "unit": "A"}
